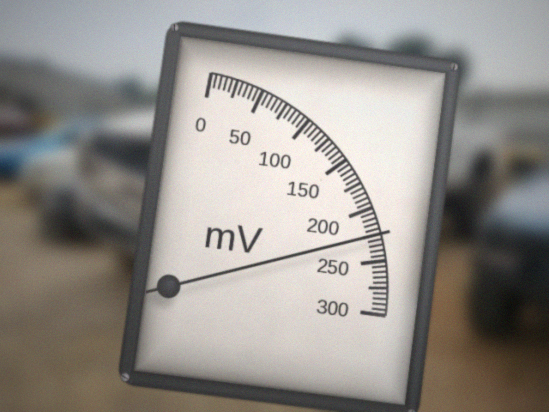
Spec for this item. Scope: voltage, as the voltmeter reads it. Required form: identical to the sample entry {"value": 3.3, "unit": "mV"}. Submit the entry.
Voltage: {"value": 225, "unit": "mV"}
